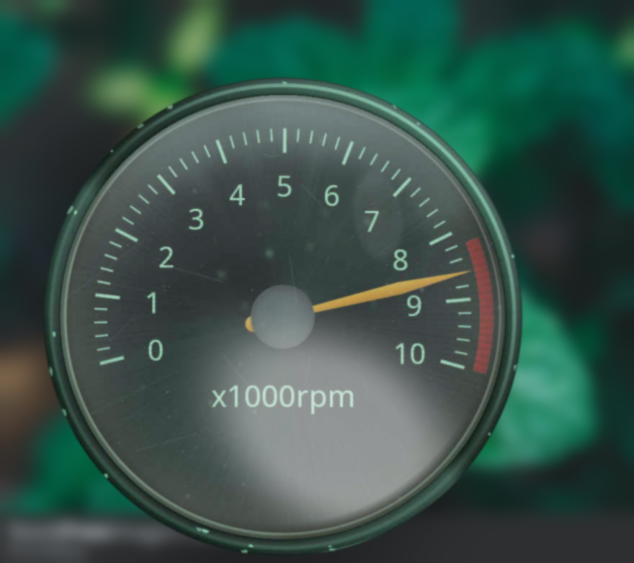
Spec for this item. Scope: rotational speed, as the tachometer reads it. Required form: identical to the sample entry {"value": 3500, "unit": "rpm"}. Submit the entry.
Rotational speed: {"value": 8600, "unit": "rpm"}
